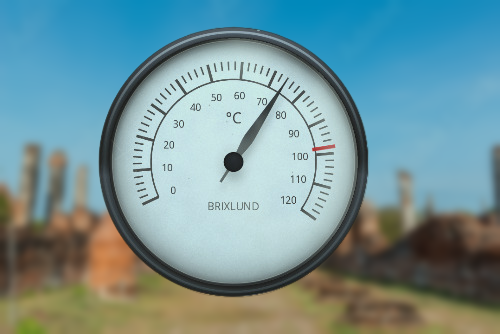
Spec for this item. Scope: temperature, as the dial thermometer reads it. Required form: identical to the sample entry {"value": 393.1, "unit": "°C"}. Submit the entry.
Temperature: {"value": 74, "unit": "°C"}
